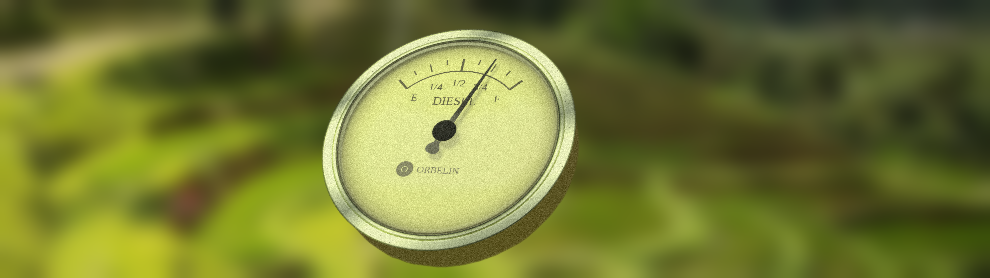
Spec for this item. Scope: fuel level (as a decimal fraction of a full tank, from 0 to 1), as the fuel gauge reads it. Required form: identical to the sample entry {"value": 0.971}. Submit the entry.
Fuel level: {"value": 0.75}
